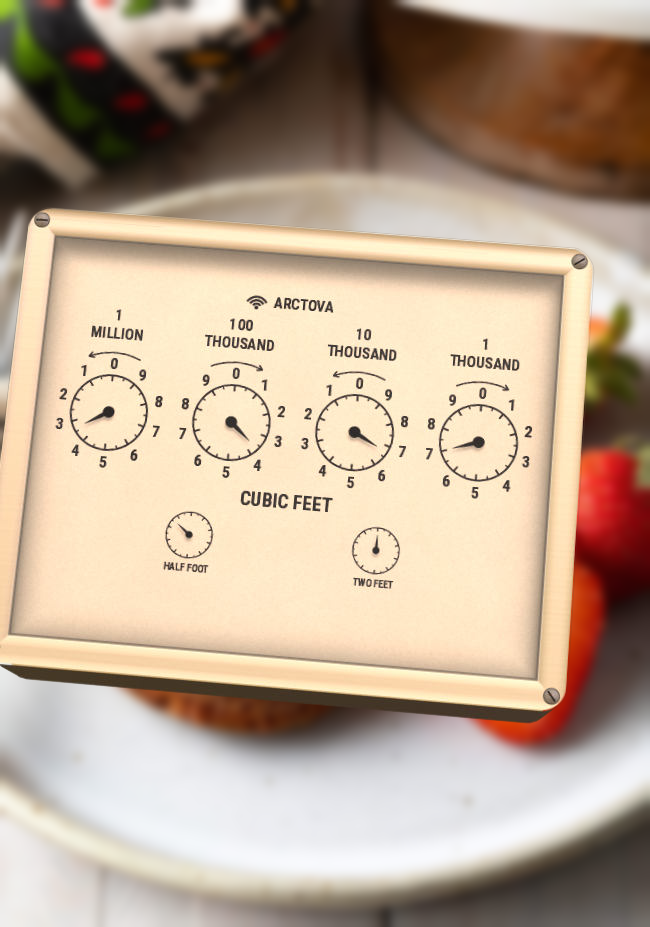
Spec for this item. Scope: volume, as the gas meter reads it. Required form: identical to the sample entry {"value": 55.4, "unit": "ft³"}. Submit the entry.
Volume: {"value": 336700, "unit": "ft³"}
